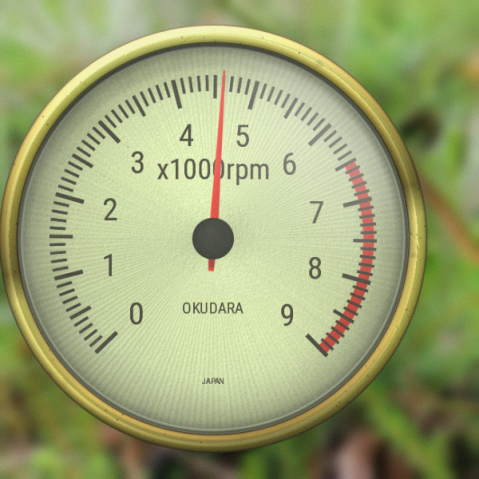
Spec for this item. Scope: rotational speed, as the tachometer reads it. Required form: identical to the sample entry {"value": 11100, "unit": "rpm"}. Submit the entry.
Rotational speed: {"value": 4600, "unit": "rpm"}
